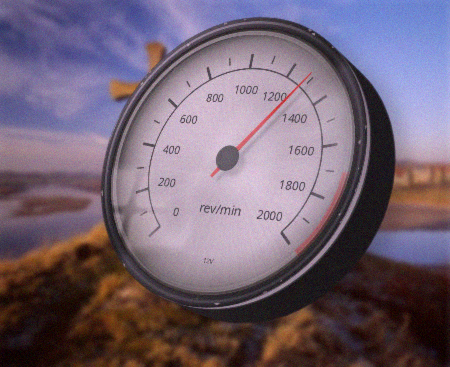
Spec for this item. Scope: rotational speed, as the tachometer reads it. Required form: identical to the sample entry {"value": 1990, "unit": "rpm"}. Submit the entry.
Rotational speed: {"value": 1300, "unit": "rpm"}
